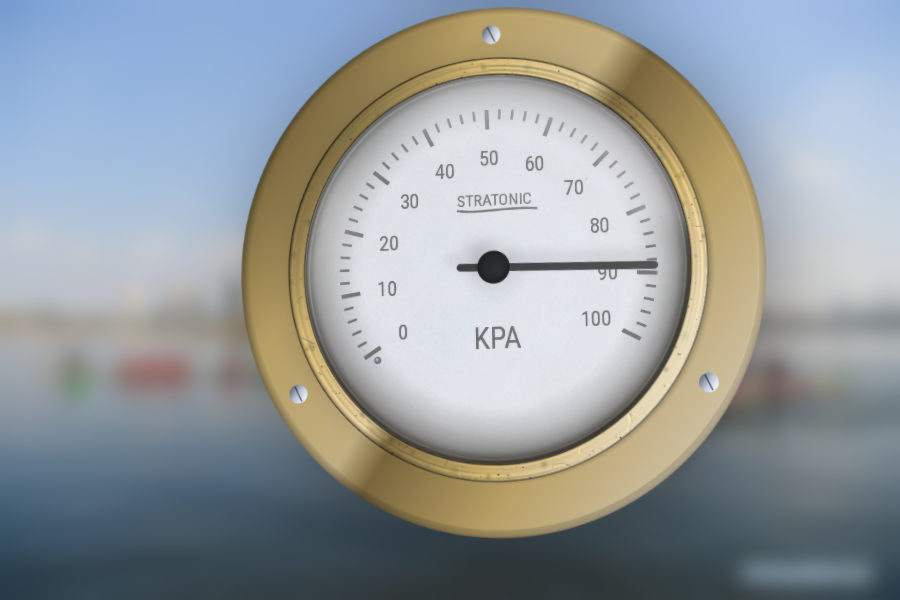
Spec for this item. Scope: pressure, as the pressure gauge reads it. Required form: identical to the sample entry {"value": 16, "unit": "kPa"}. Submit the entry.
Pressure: {"value": 89, "unit": "kPa"}
